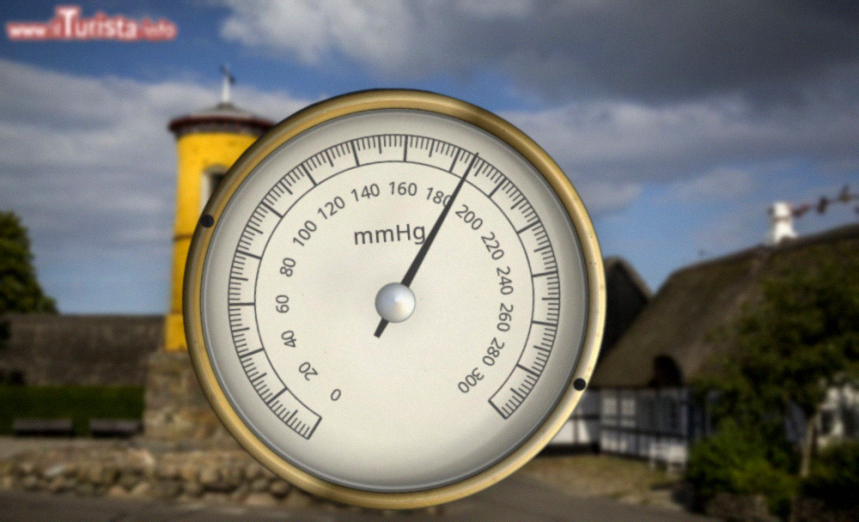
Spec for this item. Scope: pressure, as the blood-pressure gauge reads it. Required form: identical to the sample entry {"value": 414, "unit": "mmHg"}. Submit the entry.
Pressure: {"value": 186, "unit": "mmHg"}
